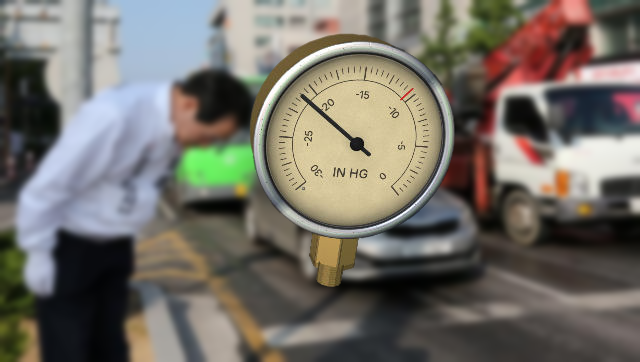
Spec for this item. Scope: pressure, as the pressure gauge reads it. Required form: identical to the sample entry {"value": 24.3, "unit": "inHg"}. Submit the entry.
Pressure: {"value": -21, "unit": "inHg"}
